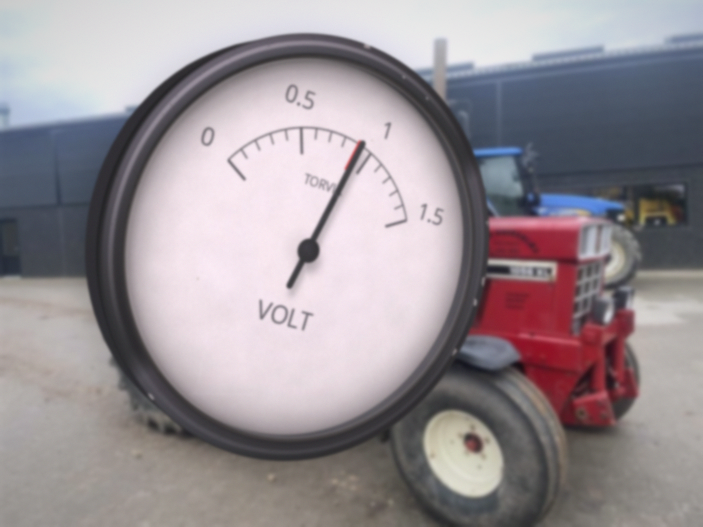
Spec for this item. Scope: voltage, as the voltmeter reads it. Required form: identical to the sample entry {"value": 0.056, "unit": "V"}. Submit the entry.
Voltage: {"value": 0.9, "unit": "V"}
